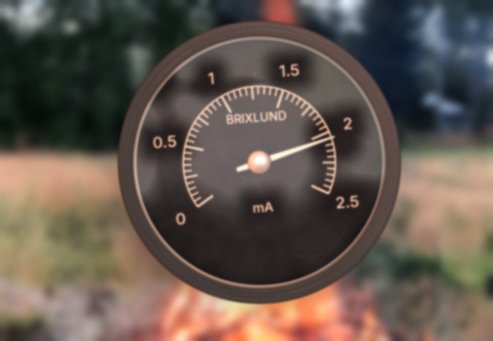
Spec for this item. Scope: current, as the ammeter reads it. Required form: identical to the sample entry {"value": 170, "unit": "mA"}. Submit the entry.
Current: {"value": 2.05, "unit": "mA"}
